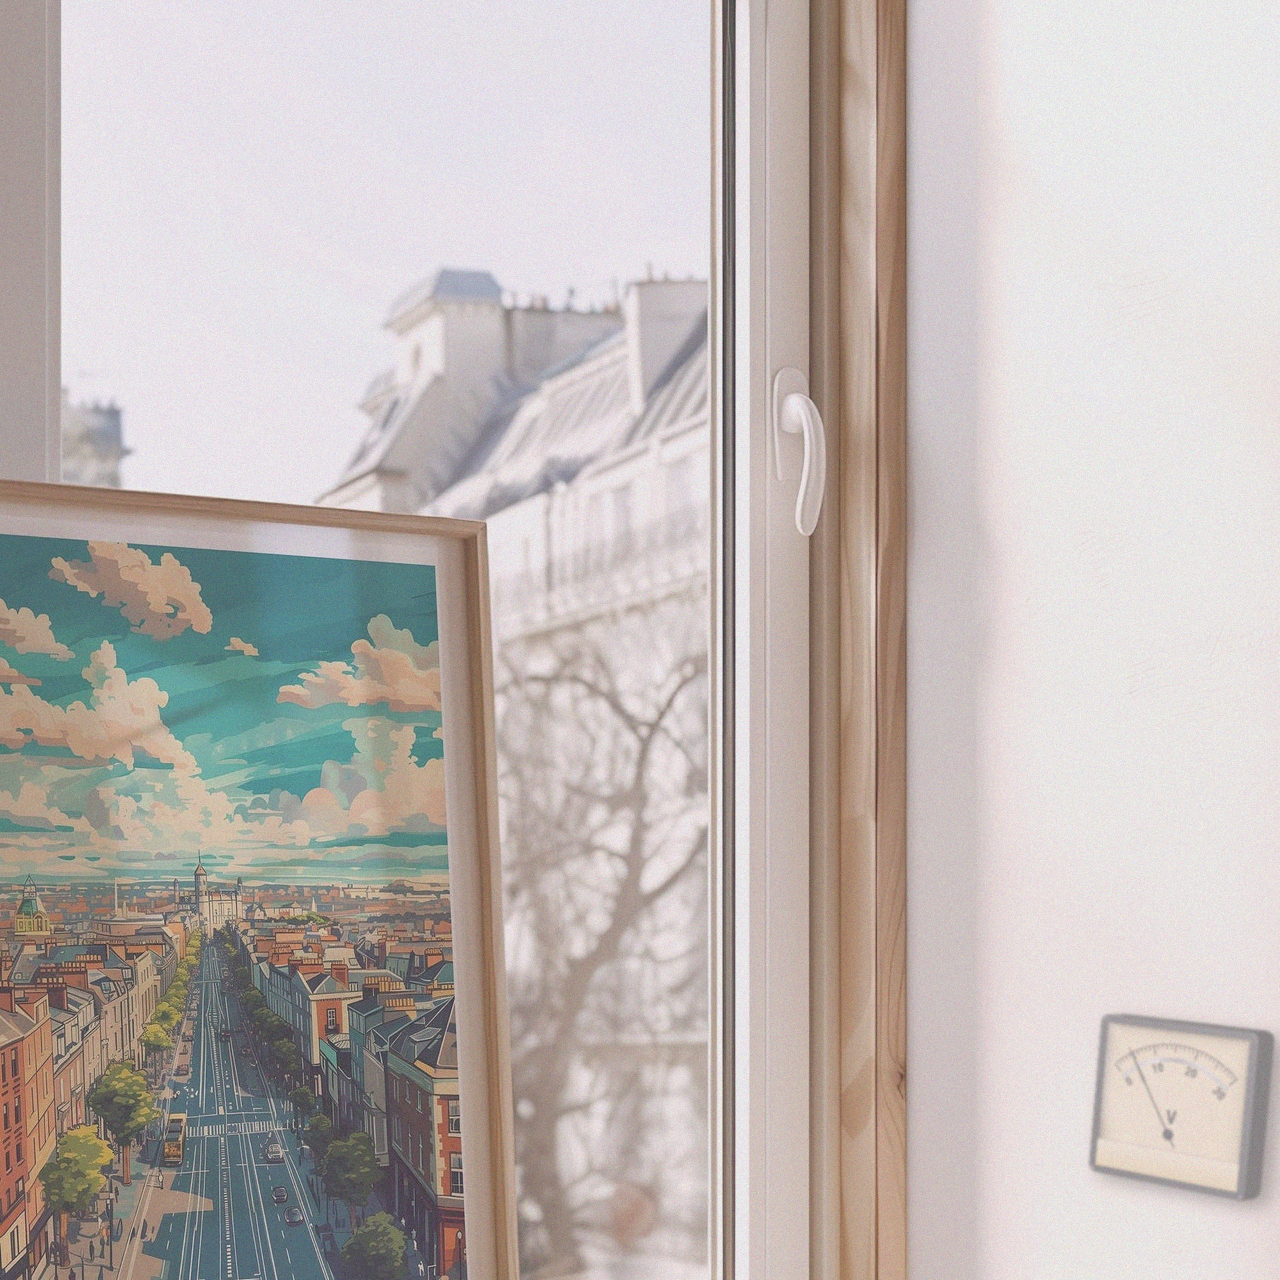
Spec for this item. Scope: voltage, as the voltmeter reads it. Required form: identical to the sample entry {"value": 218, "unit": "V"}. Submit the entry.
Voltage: {"value": 5, "unit": "V"}
